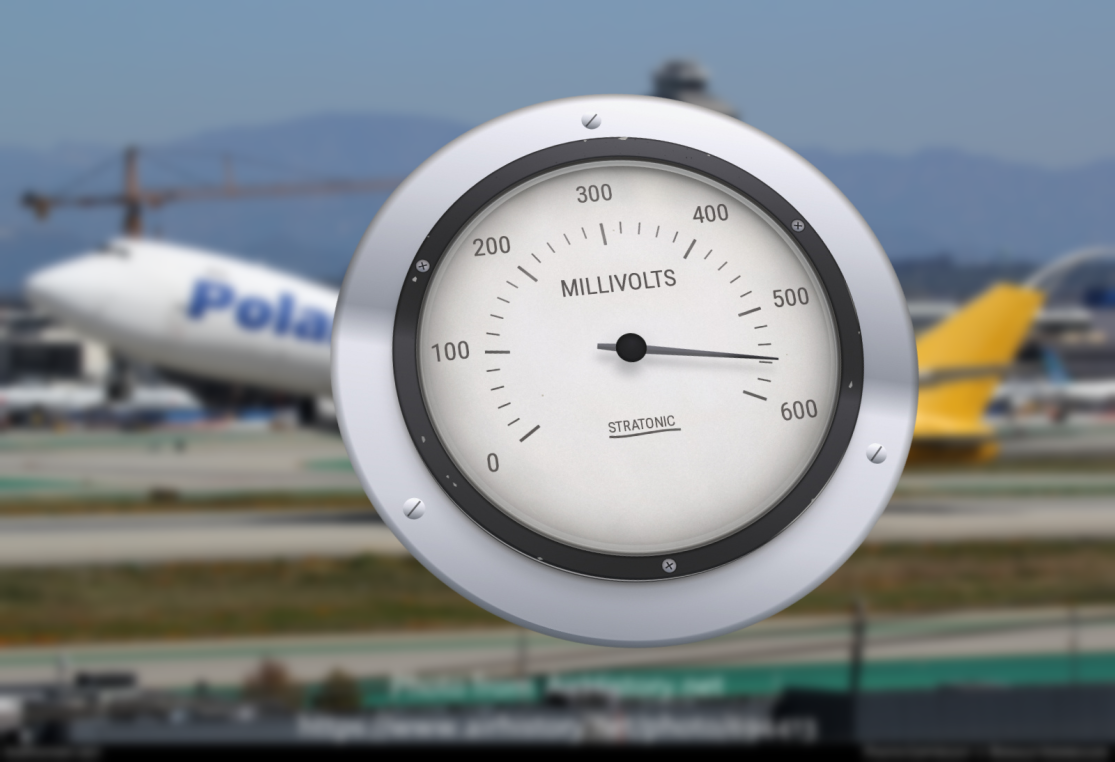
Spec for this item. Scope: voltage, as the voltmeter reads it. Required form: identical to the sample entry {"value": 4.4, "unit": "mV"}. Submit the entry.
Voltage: {"value": 560, "unit": "mV"}
